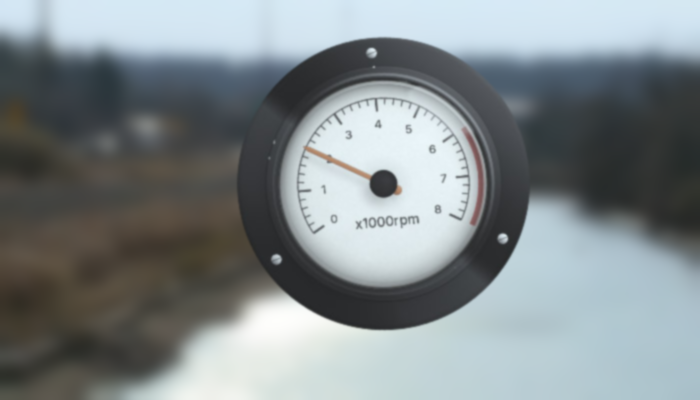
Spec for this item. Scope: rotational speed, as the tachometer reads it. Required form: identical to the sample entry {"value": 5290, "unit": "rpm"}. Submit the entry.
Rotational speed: {"value": 2000, "unit": "rpm"}
